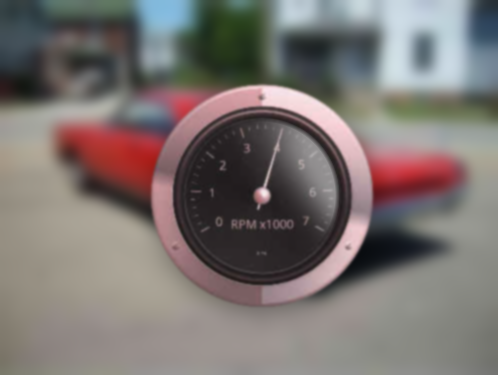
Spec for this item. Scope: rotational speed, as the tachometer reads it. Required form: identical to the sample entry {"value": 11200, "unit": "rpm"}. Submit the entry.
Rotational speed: {"value": 4000, "unit": "rpm"}
